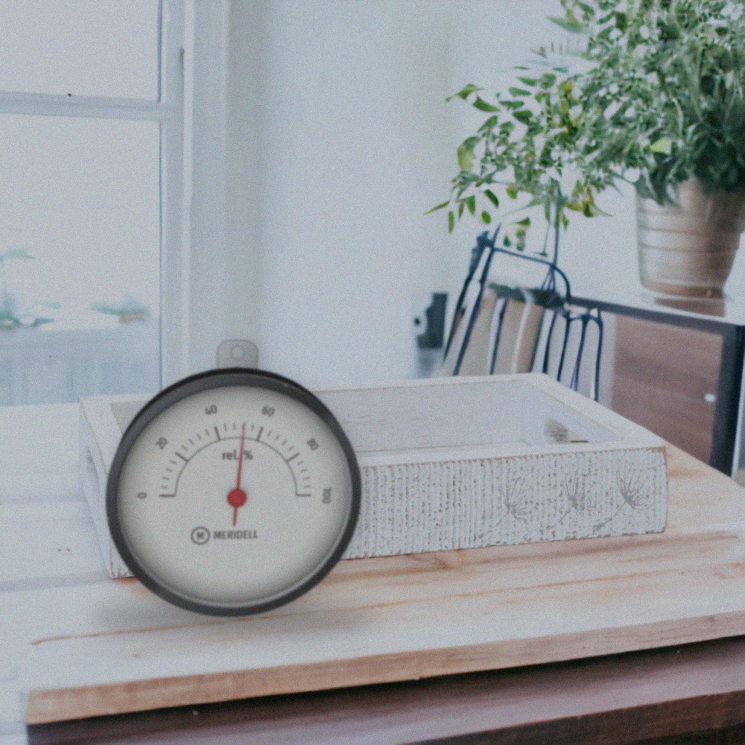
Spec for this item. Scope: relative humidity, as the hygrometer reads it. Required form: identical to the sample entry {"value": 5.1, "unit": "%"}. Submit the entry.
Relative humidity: {"value": 52, "unit": "%"}
